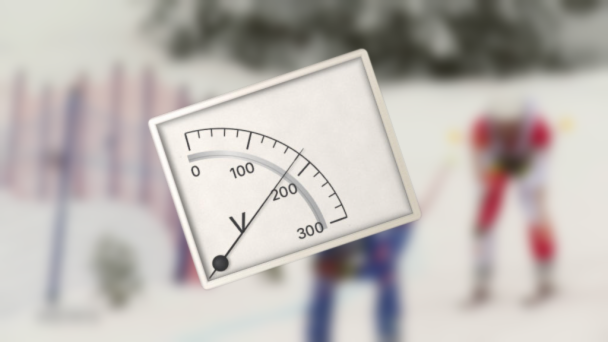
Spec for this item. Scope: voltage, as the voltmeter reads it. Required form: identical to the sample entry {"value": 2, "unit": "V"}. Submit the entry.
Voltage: {"value": 180, "unit": "V"}
